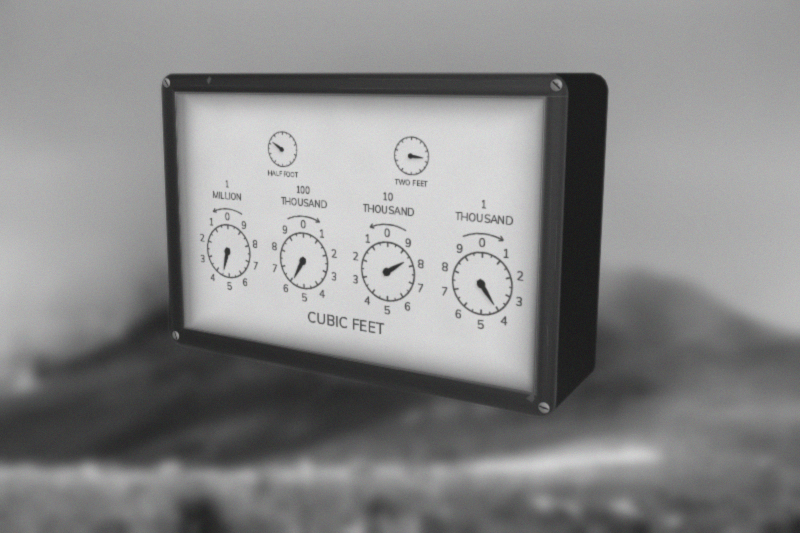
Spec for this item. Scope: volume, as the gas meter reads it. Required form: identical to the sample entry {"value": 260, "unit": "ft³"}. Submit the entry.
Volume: {"value": 458400, "unit": "ft³"}
